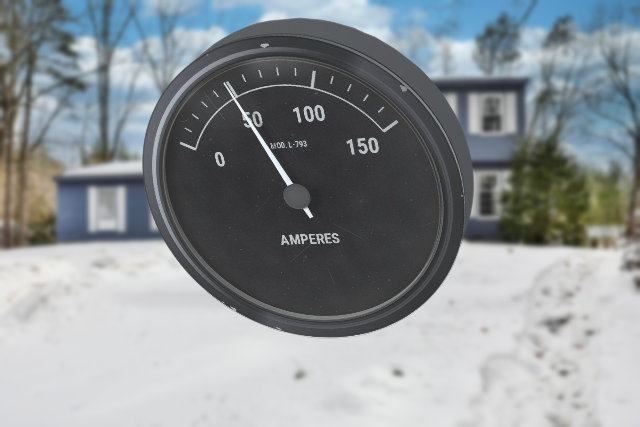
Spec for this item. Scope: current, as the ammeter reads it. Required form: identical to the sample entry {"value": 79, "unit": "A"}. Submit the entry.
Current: {"value": 50, "unit": "A"}
